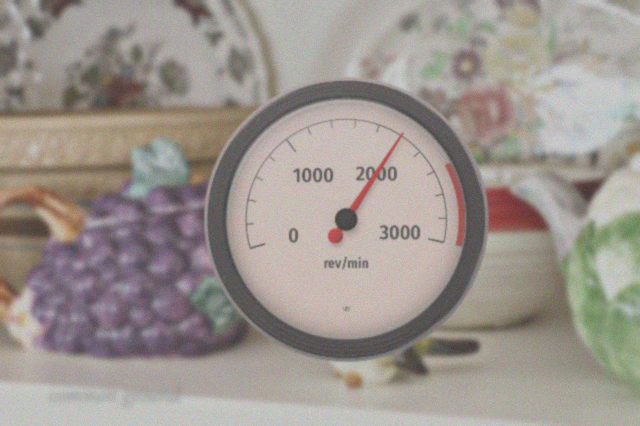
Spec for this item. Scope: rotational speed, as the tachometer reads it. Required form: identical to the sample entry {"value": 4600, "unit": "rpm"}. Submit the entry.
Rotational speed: {"value": 2000, "unit": "rpm"}
